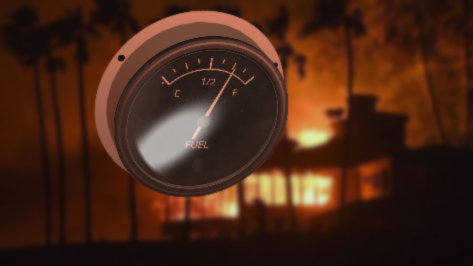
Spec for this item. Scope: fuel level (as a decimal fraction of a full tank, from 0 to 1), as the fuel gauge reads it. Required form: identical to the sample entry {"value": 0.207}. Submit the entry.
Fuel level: {"value": 0.75}
